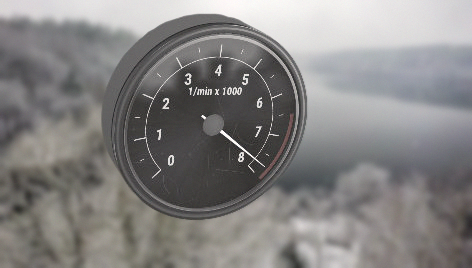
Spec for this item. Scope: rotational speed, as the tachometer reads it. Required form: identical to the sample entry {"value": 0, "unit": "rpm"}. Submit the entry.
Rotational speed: {"value": 7750, "unit": "rpm"}
